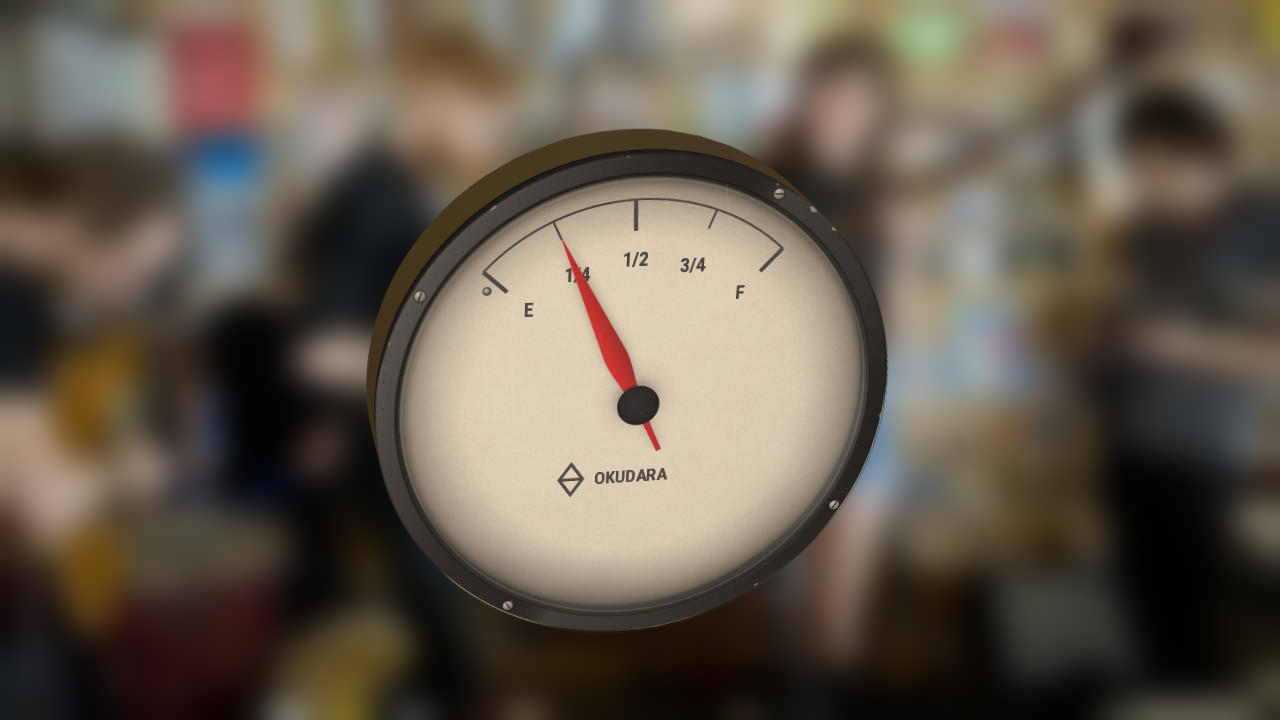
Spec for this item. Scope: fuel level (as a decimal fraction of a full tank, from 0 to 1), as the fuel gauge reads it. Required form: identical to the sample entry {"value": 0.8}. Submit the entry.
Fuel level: {"value": 0.25}
